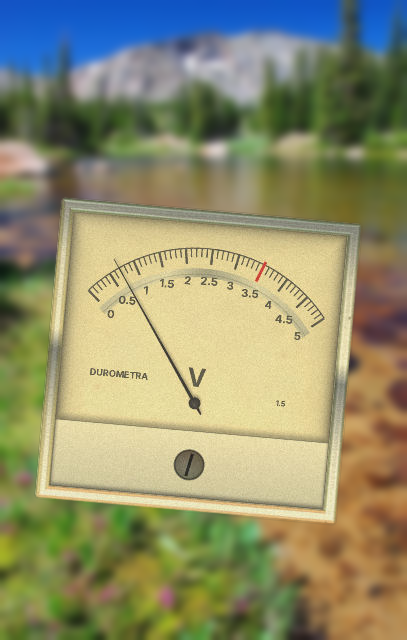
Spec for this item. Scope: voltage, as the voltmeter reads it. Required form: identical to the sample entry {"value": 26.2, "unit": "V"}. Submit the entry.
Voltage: {"value": 0.7, "unit": "V"}
